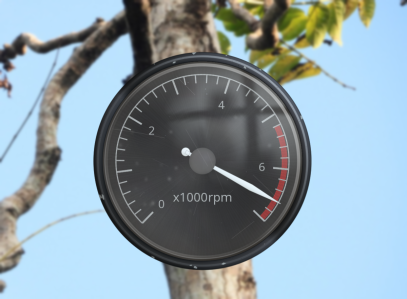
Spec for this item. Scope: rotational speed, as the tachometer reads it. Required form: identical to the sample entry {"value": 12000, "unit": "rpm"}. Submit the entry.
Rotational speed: {"value": 6600, "unit": "rpm"}
